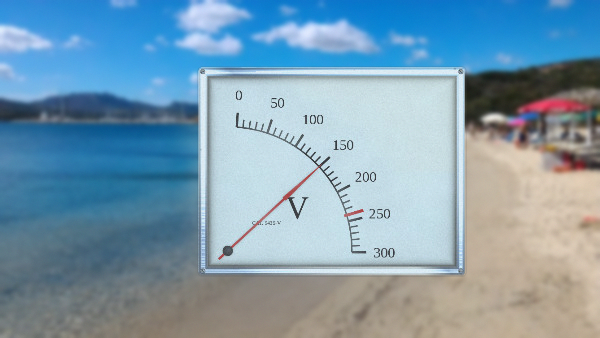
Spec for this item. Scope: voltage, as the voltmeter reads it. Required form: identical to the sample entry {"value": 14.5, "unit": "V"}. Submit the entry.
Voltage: {"value": 150, "unit": "V"}
